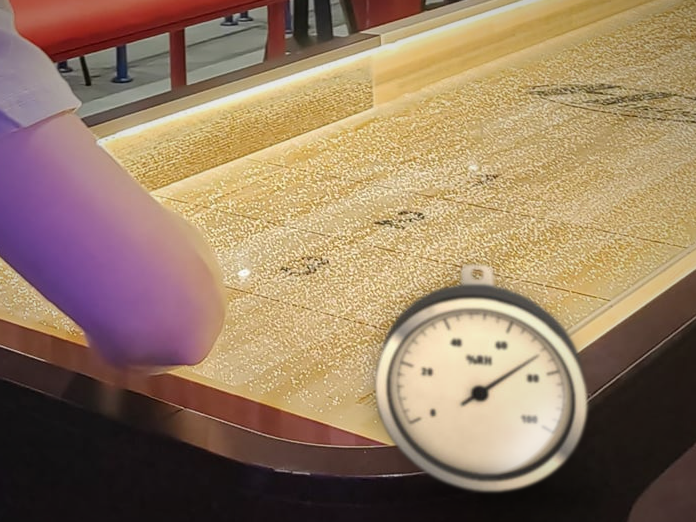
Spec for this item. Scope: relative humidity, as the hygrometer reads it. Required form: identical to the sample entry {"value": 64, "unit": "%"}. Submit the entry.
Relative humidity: {"value": 72, "unit": "%"}
